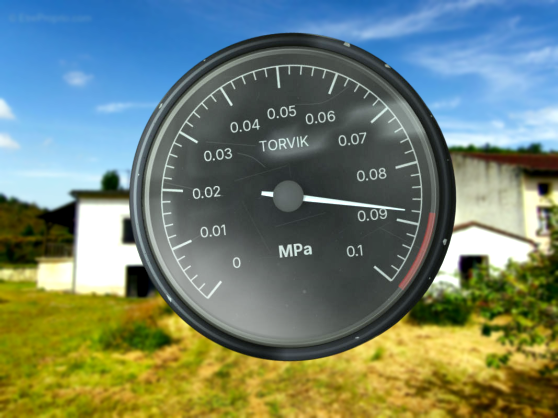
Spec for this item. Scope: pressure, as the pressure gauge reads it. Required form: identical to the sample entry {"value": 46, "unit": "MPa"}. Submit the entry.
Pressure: {"value": 0.088, "unit": "MPa"}
